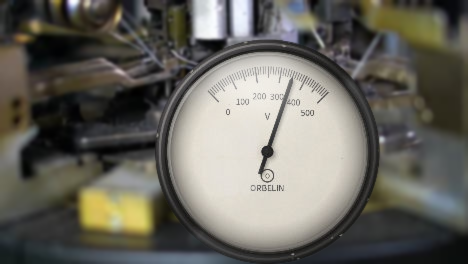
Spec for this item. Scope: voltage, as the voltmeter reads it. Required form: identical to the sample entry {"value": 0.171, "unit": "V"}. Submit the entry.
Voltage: {"value": 350, "unit": "V"}
